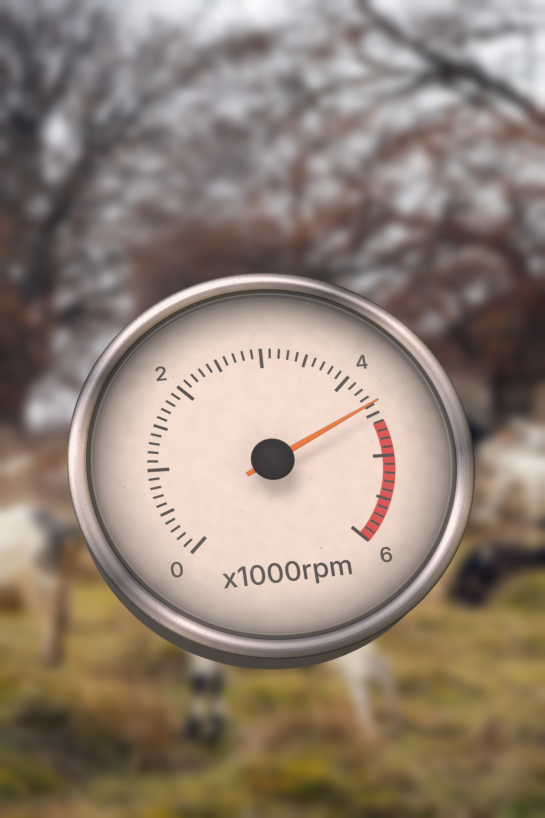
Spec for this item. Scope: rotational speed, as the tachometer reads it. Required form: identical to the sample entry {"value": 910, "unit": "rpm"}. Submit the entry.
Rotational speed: {"value": 4400, "unit": "rpm"}
